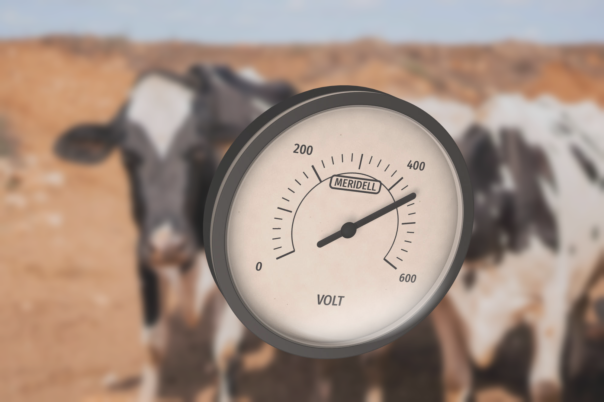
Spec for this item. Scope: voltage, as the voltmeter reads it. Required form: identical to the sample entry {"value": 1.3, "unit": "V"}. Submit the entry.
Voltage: {"value": 440, "unit": "V"}
